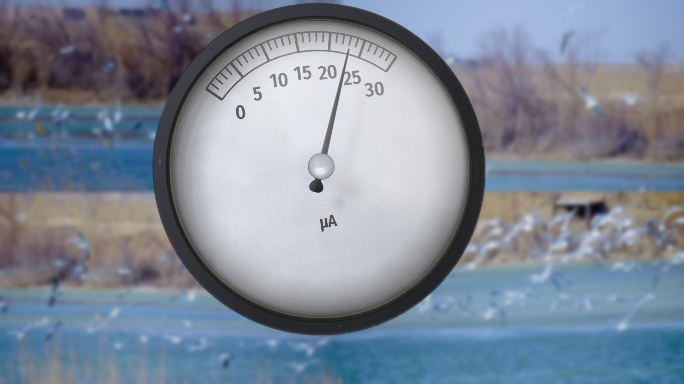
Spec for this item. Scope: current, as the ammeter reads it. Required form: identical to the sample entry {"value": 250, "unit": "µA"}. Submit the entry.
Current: {"value": 23, "unit": "µA"}
